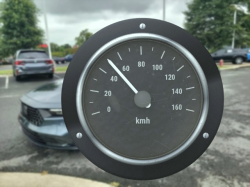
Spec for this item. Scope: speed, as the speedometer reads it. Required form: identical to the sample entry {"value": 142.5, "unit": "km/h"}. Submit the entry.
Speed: {"value": 50, "unit": "km/h"}
